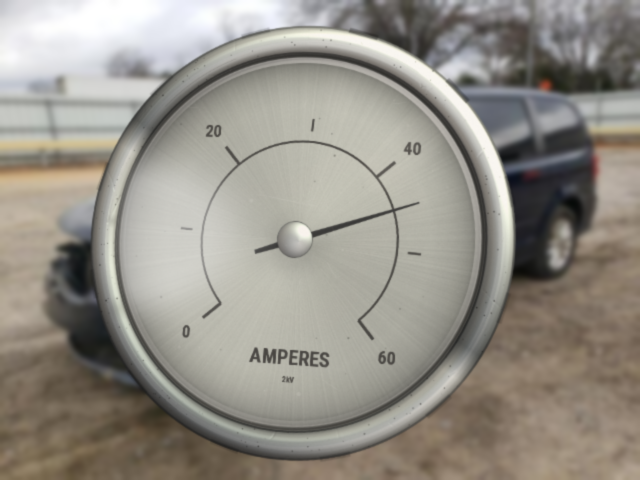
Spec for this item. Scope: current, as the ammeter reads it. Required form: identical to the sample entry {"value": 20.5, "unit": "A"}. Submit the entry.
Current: {"value": 45, "unit": "A"}
